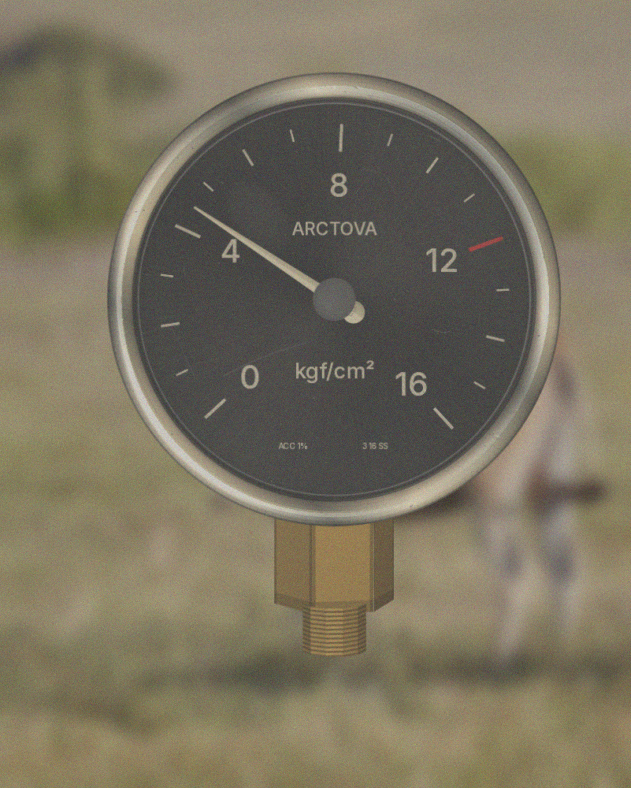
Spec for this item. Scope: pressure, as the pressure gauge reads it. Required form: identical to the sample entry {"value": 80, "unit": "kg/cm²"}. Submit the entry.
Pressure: {"value": 4.5, "unit": "kg/cm²"}
